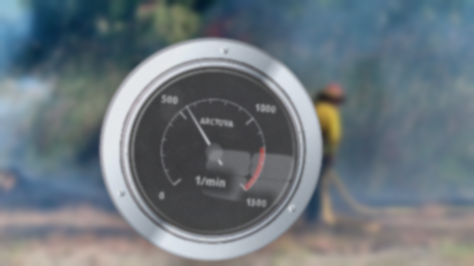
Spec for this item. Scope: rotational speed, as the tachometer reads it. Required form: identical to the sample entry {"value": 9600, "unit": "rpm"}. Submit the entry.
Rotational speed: {"value": 550, "unit": "rpm"}
